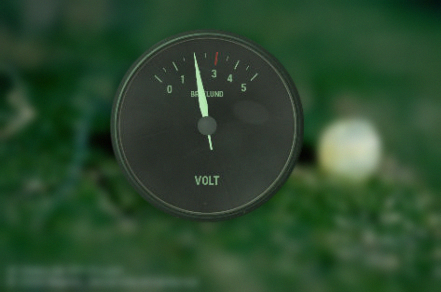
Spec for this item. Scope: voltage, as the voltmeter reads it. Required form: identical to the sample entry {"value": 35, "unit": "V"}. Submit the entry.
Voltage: {"value": 2, "unit": "V"}
